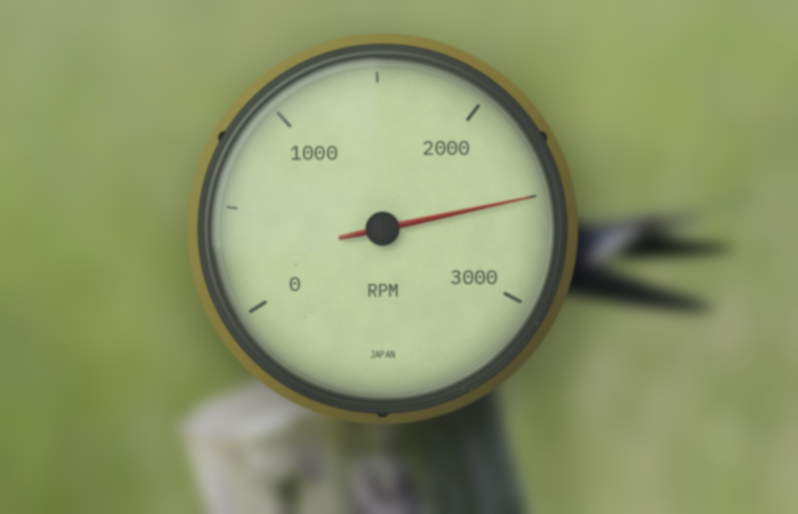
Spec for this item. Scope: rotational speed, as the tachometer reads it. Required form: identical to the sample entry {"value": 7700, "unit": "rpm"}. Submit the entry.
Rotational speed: {"value": 2500, "unit": "rpm"}
